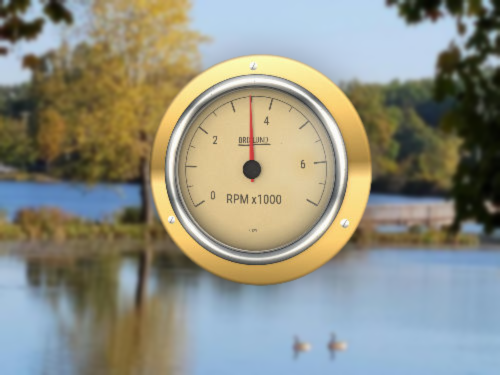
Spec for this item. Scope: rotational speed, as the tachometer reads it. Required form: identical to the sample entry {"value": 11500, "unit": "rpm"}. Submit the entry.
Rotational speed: {"value": 3500, "unit": "rpm"}
